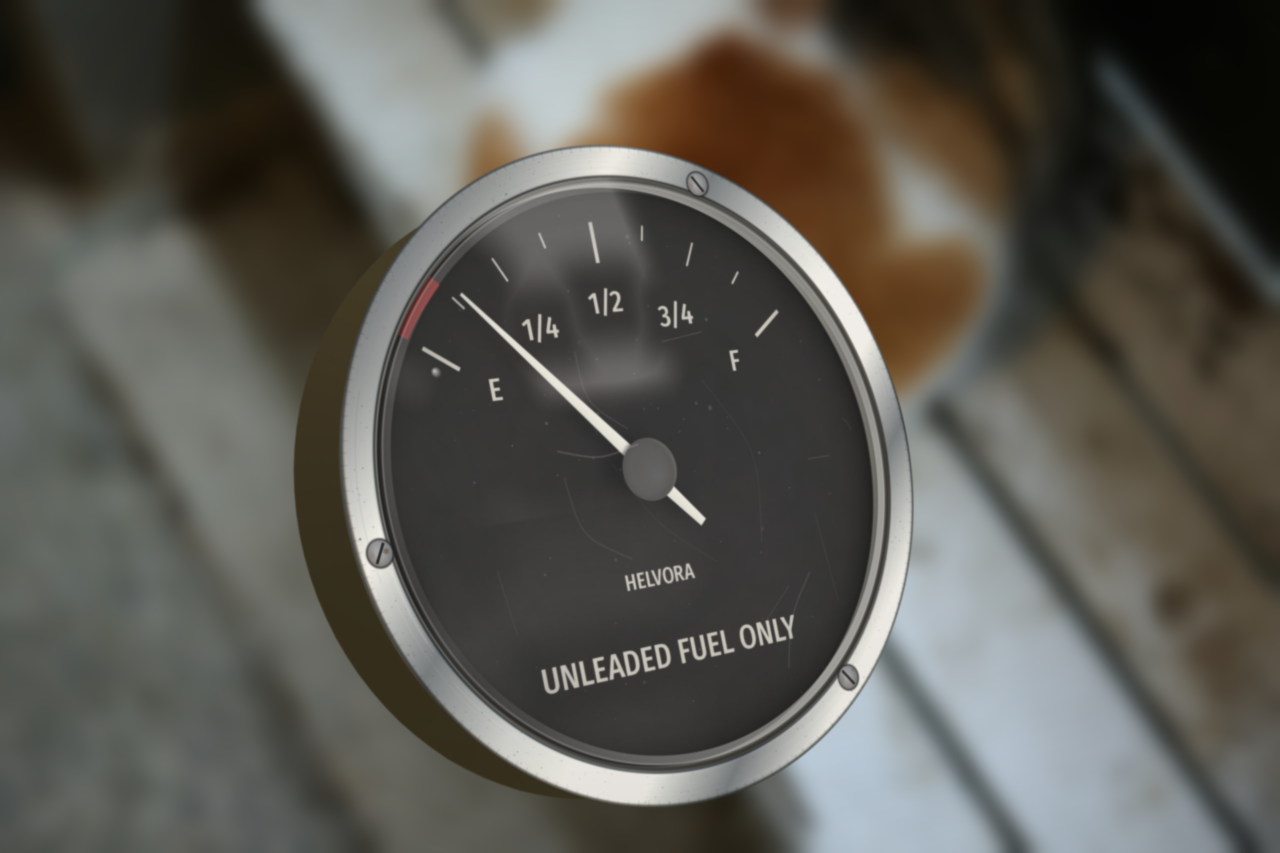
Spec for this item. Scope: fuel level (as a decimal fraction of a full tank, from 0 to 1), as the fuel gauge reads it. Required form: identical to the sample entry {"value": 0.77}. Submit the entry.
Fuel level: {"value": 0.125}
